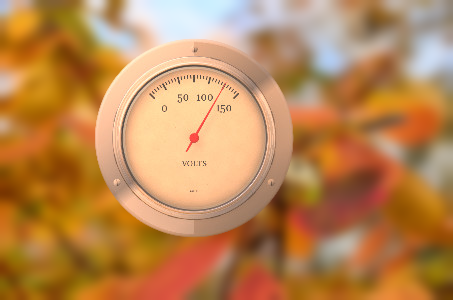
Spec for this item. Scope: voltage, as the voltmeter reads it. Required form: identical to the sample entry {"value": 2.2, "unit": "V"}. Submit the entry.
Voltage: {"value": 125, "unit": "V"}
